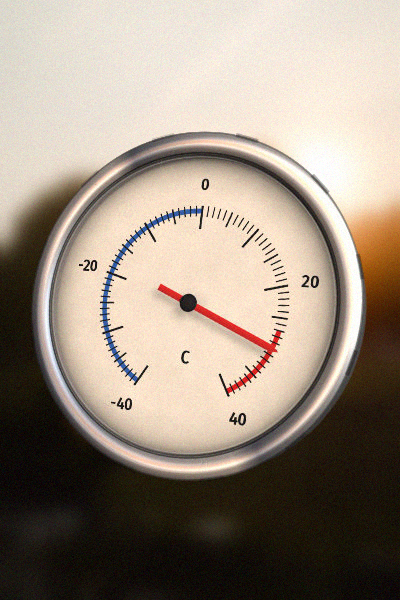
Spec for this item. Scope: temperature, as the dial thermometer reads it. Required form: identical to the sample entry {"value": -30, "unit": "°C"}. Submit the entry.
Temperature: {"value": 30, "unit": "°C"}
